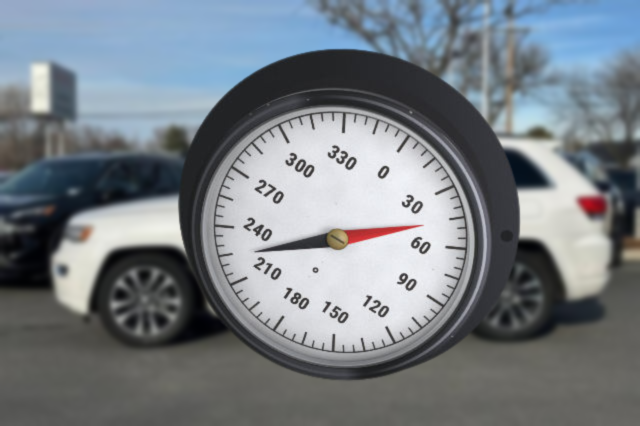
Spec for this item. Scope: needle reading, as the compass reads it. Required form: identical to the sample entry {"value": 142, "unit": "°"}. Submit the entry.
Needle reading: {"value": 45, "unit": "°"}
